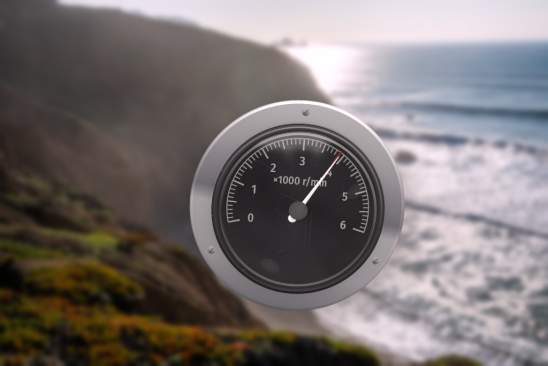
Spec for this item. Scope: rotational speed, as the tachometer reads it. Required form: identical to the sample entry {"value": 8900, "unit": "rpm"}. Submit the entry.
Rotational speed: {"value": 3900, "unit": "rpm"}
